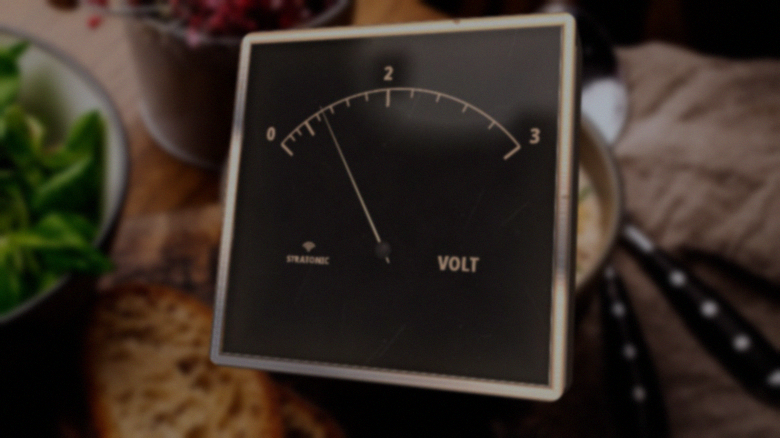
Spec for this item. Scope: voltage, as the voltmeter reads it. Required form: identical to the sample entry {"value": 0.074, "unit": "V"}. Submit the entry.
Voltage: {"value": 1.3, "unit": "V"}
